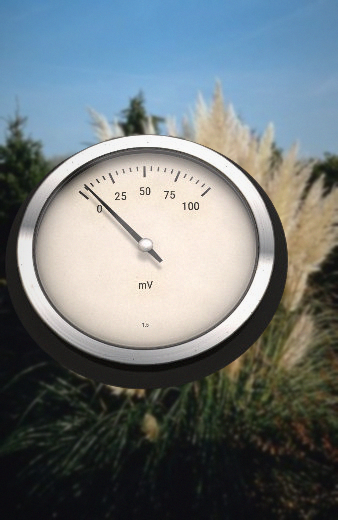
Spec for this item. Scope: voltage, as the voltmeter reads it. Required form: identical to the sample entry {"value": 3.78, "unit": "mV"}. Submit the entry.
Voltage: {"value": 5, "unit": "mV"}
